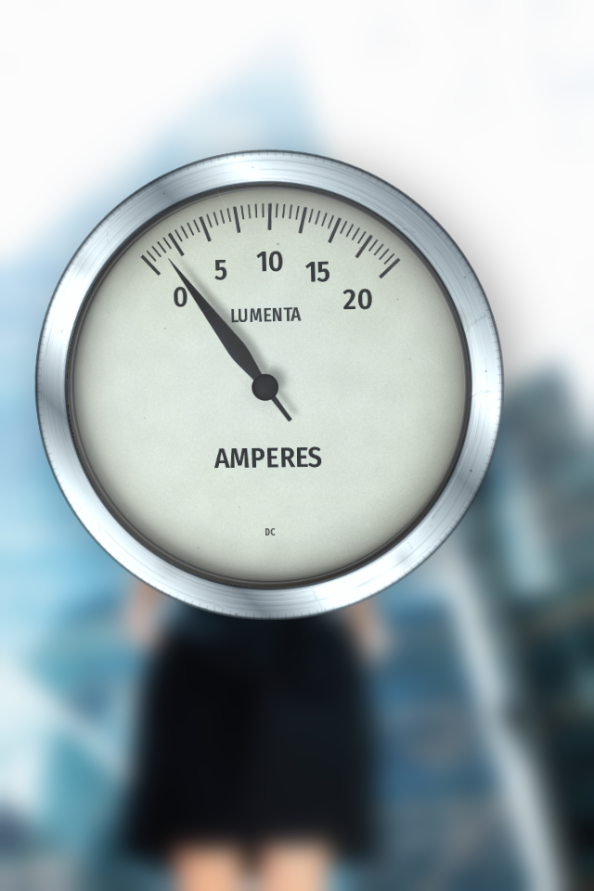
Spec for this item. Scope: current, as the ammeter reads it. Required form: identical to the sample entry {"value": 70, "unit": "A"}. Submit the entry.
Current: {"value": 1.5, "unit": "A"}
